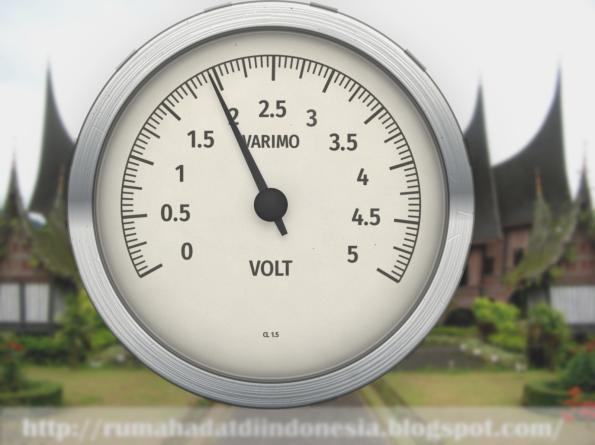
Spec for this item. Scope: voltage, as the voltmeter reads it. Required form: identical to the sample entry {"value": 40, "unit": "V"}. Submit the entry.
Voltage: {"value": 1.95, "unit": "V"}
